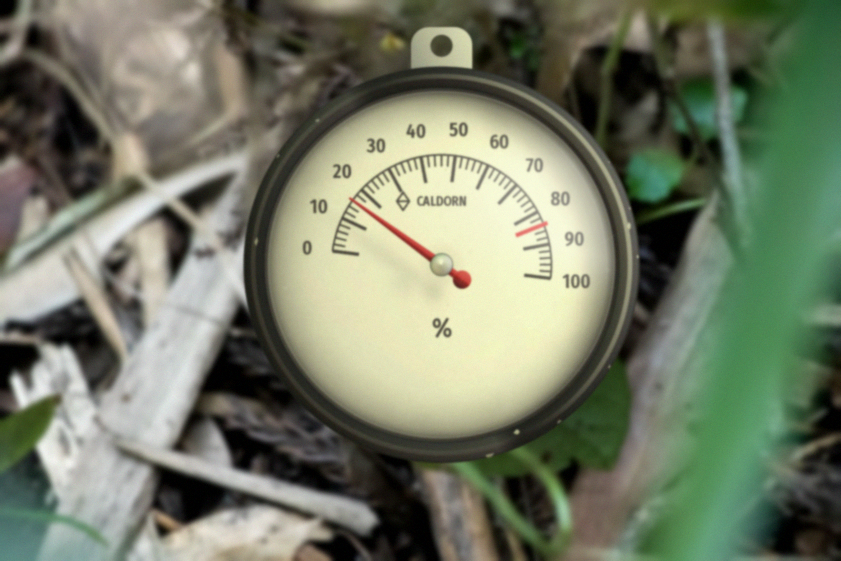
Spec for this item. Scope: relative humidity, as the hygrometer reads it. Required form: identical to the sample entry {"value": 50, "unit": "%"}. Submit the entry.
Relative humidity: {"value": 16, "unit": "%"}
